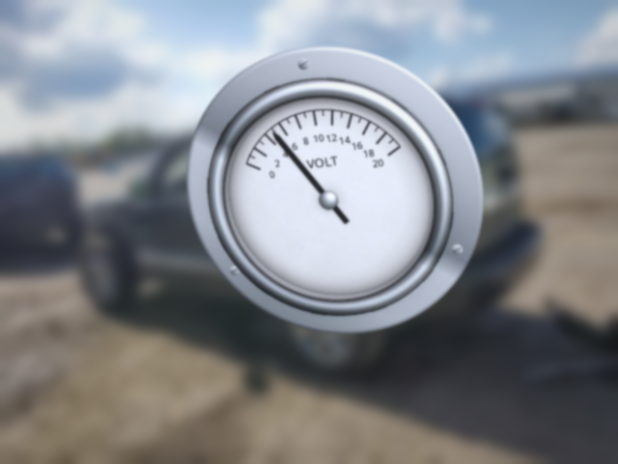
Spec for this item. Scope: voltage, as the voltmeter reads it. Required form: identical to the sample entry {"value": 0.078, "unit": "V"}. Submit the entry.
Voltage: {"value": 5, "unit": "V"}
